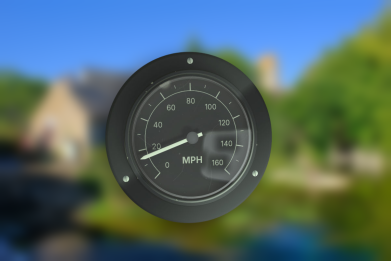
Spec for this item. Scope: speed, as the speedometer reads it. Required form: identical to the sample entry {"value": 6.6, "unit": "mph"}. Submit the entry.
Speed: {"value": 15, "unit": "mph"}
